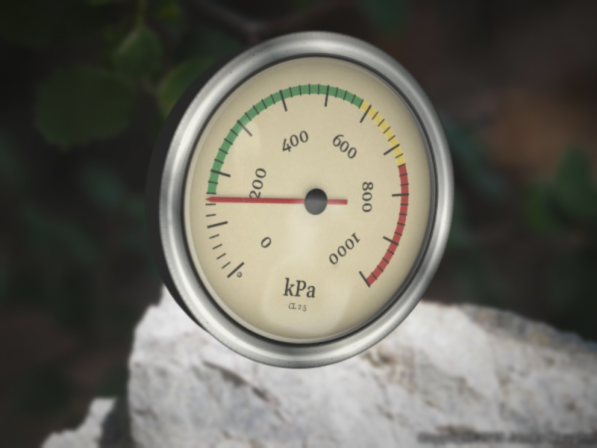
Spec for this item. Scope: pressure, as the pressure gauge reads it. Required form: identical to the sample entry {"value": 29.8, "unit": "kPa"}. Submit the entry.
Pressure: {"value": 150, "unit": "kPa"}
